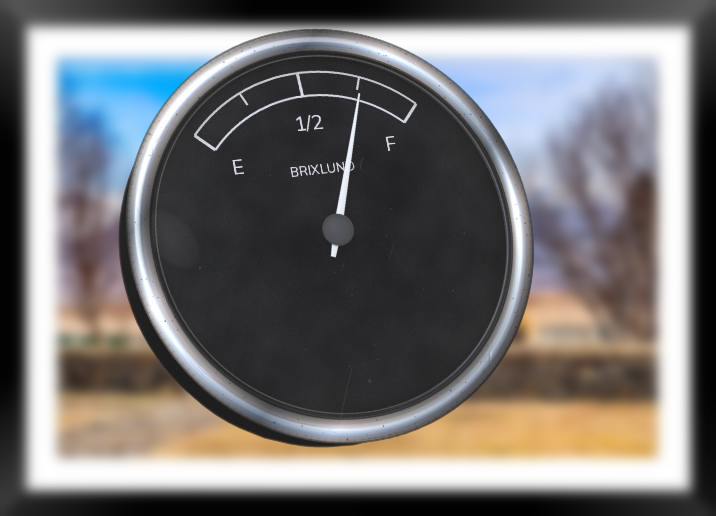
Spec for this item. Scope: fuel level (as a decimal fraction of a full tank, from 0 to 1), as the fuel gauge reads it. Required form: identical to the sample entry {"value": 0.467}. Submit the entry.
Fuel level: {"value": 0.75}
